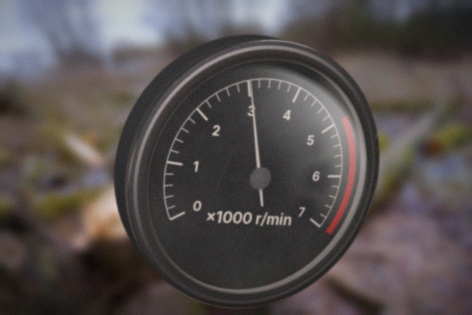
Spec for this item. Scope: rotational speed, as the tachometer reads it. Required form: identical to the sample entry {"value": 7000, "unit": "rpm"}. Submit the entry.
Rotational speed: {"value": 3000, "unit": "rpm"}
